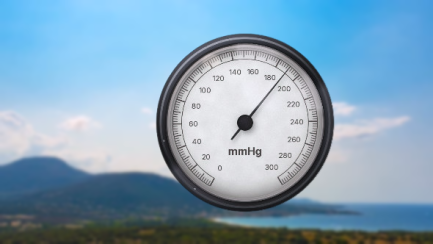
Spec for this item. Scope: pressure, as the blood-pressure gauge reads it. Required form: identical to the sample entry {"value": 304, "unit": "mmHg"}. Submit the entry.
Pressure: {"value": 190, "unit": "mmHg"}
